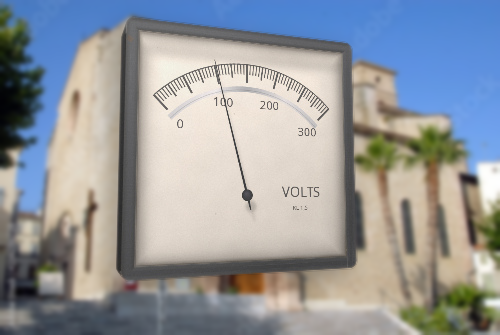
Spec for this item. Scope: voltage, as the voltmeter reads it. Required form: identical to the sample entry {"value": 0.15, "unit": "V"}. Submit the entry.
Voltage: {"value": 100, "unit": "V"}
